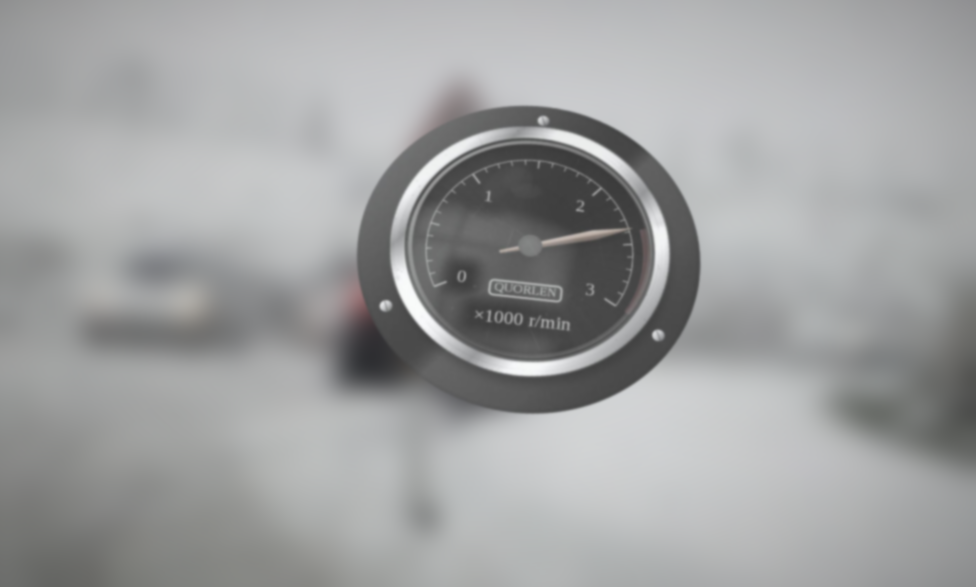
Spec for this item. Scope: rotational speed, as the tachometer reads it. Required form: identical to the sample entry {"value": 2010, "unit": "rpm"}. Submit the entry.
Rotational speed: {"value": 2400, "unit": "rpm"}
